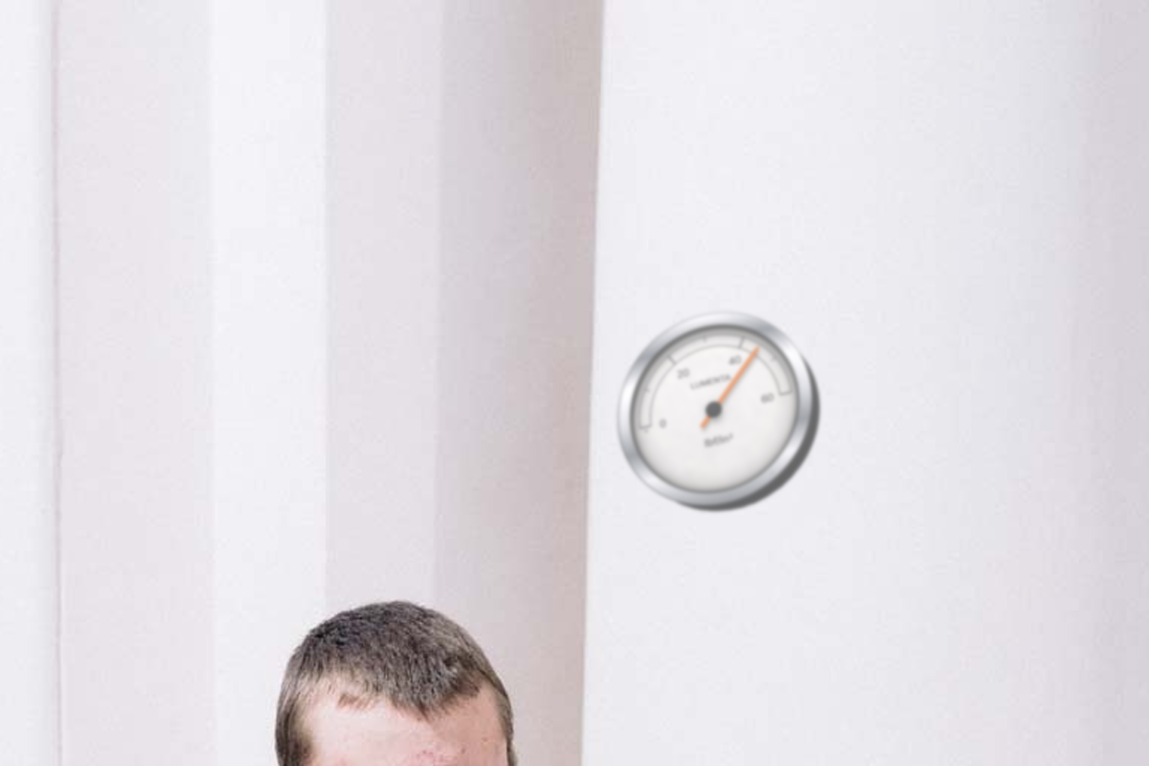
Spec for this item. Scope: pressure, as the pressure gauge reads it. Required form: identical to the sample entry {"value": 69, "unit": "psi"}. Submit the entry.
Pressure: {"value": 45, "unit": "psi"}
